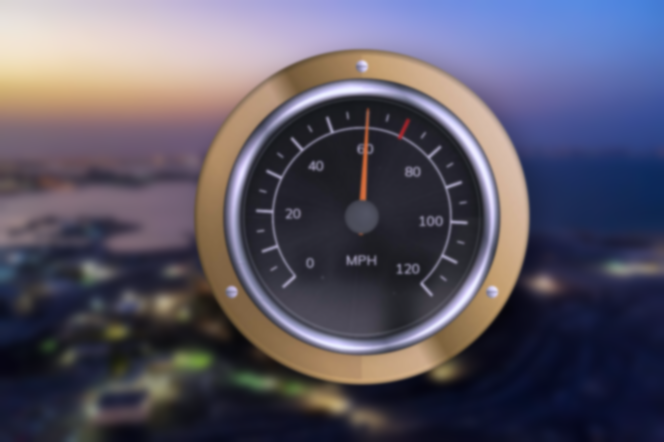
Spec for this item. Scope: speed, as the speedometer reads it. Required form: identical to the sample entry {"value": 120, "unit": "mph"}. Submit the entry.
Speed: {"value": 60, "unit": "mph"}
